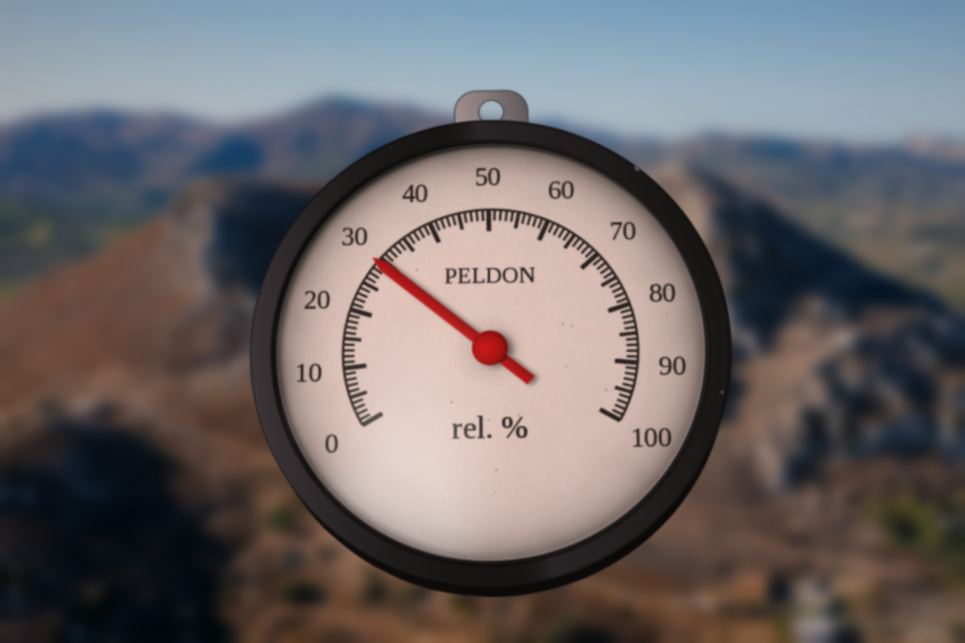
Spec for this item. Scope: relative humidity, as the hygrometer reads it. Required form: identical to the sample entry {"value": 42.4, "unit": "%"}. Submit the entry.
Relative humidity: {"value": 29, "unit": "%"}
